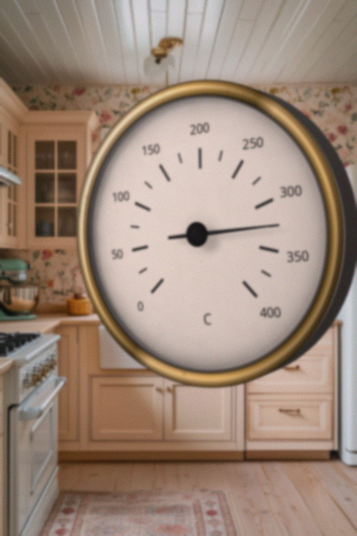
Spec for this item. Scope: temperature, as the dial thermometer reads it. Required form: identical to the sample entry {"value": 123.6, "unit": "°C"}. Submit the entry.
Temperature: {"value": 325, "unit": "°C"}
